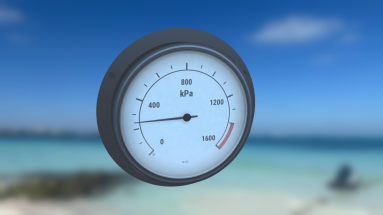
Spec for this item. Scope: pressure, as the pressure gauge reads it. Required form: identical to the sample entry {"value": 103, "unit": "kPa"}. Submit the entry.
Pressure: {"value": 250, "unit": "kPa"}
